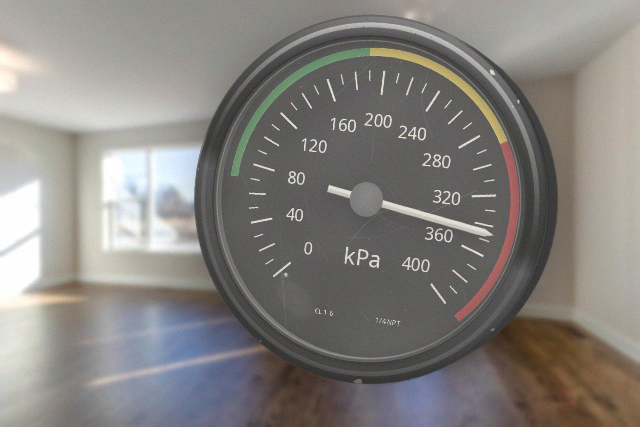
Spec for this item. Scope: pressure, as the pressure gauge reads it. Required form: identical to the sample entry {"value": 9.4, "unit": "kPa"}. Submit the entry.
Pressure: {"value": 345, "unit": "kPa"}
